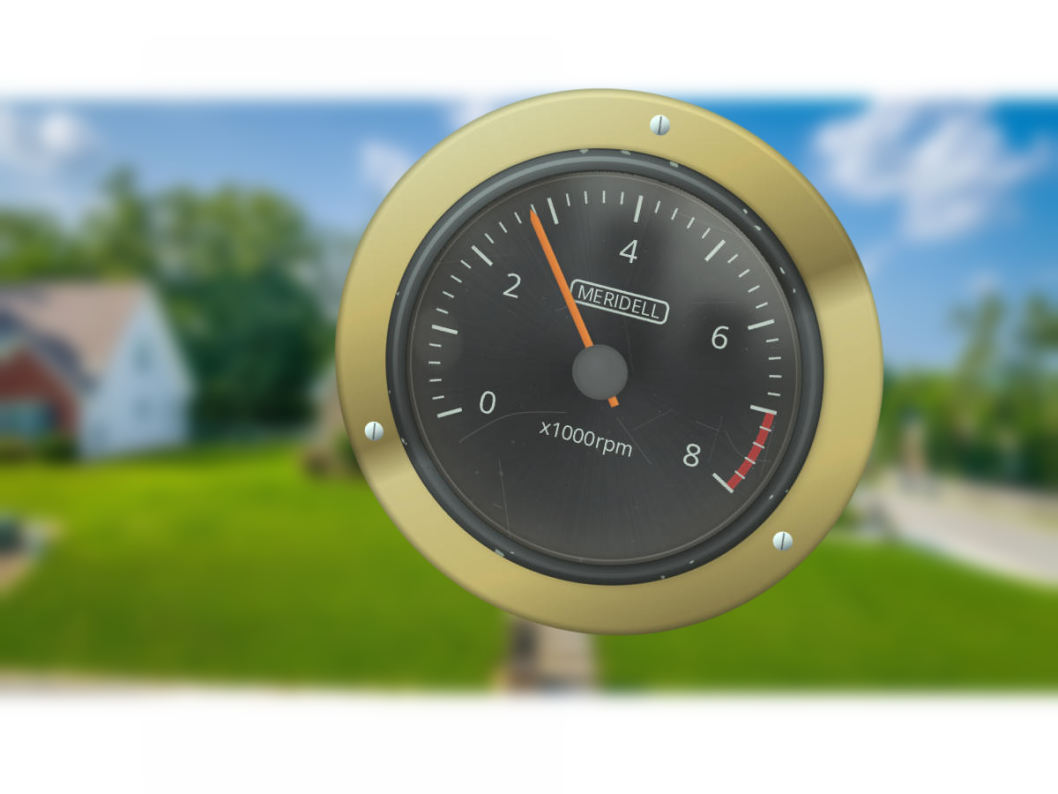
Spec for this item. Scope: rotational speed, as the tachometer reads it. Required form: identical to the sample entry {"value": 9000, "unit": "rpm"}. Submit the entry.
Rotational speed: {"value": 2800, "unit": "rpm"}
